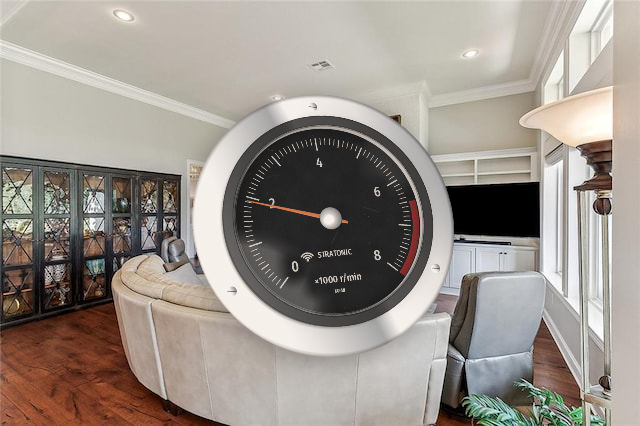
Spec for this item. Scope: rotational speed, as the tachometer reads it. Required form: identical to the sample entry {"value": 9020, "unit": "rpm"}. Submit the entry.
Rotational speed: {"value": 1900, "unit": "rpm"}
